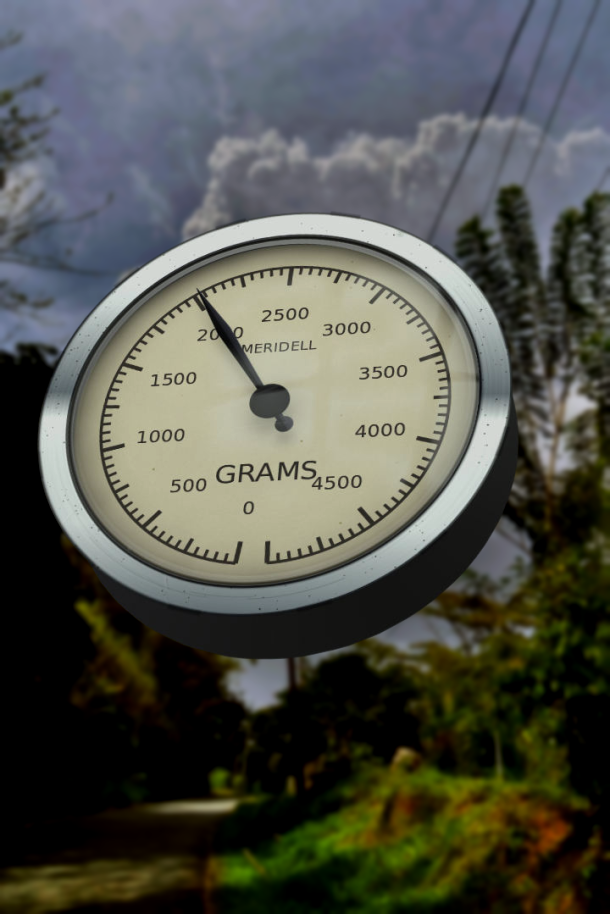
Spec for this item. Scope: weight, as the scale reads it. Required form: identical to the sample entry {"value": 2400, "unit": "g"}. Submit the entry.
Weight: {"value": 2025, "unit": "g"}
